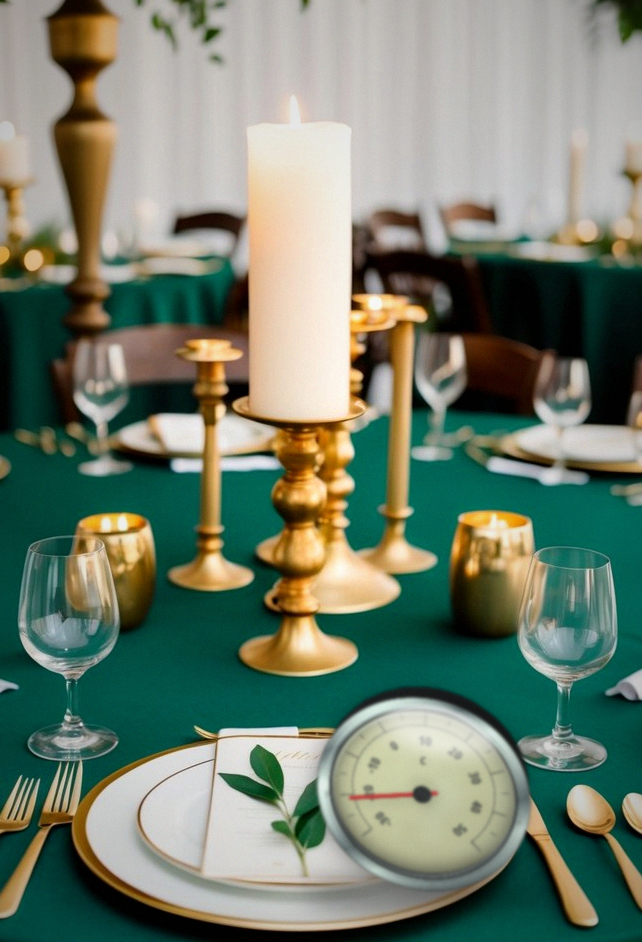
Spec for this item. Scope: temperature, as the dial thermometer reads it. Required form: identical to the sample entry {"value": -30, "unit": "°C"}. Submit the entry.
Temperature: {"value": -20, "unit": "°C"}
